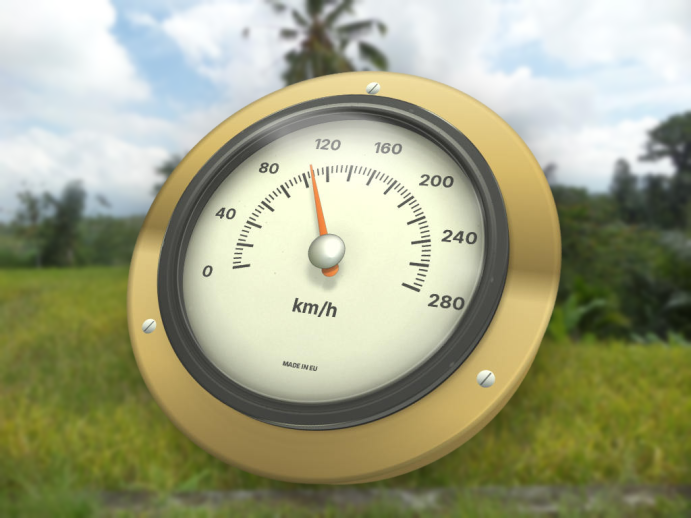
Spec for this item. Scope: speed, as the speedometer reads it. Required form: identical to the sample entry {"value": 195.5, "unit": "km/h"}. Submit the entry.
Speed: {"value": 108, "unit": "km/h"}
